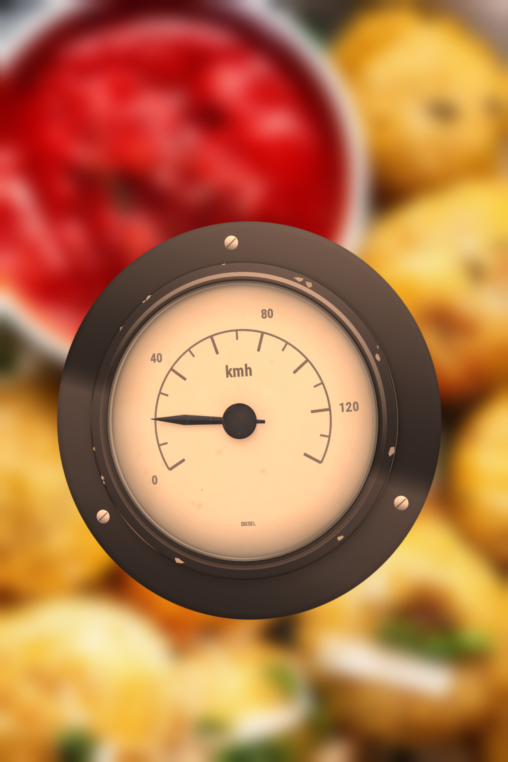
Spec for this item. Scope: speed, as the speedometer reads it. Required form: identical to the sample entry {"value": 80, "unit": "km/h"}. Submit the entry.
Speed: {"value": 20, "unit": "km/h"}
